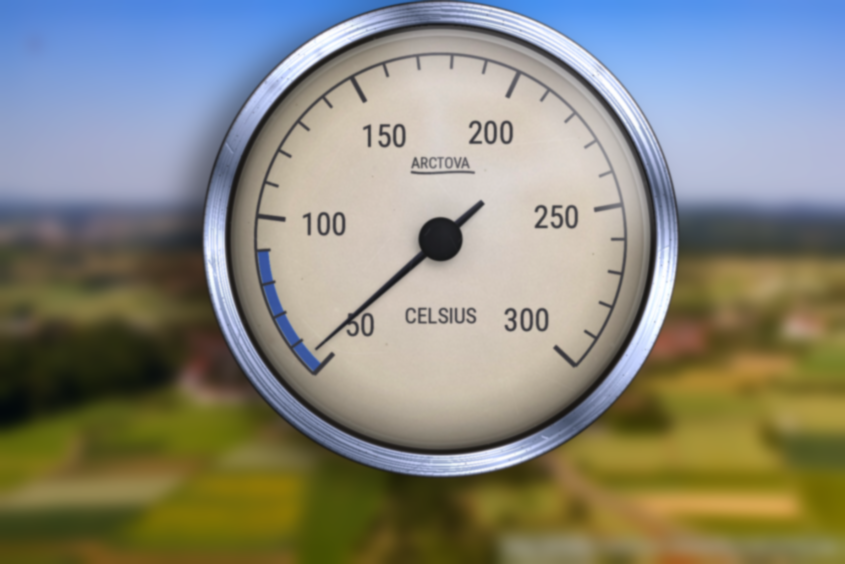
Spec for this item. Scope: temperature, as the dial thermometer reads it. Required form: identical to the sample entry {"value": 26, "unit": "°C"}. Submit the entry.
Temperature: {"value": 55, "unit": "°C"}
